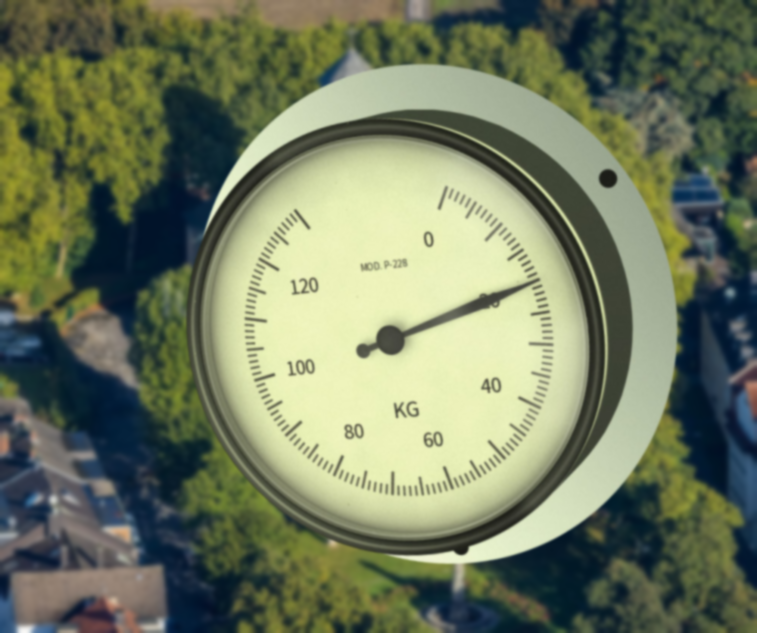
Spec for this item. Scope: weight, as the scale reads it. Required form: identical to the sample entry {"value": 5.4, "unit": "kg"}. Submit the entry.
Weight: {"value": 20, "unit": "kg"}
